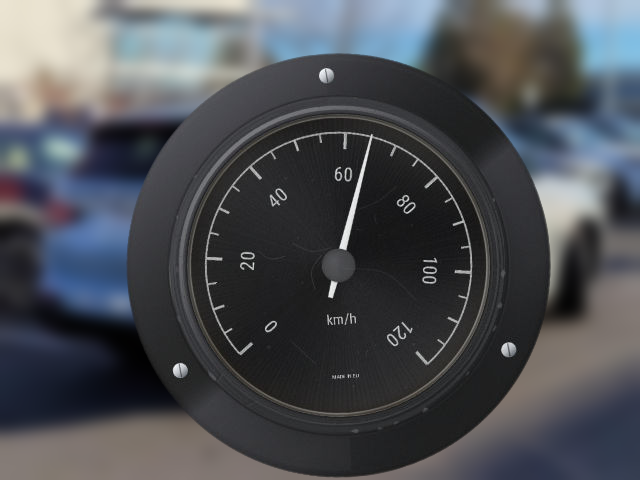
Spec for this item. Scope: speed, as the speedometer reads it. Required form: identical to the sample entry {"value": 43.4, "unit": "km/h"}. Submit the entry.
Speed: {"value": 65, "unit": "km/h"}
